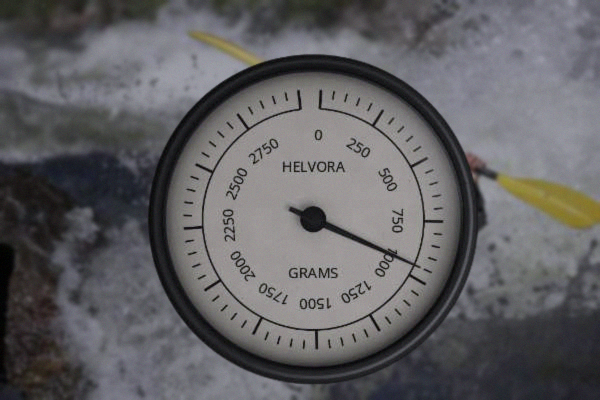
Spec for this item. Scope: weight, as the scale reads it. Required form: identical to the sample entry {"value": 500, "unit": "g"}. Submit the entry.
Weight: {"value": 950, "unit": "g"}
